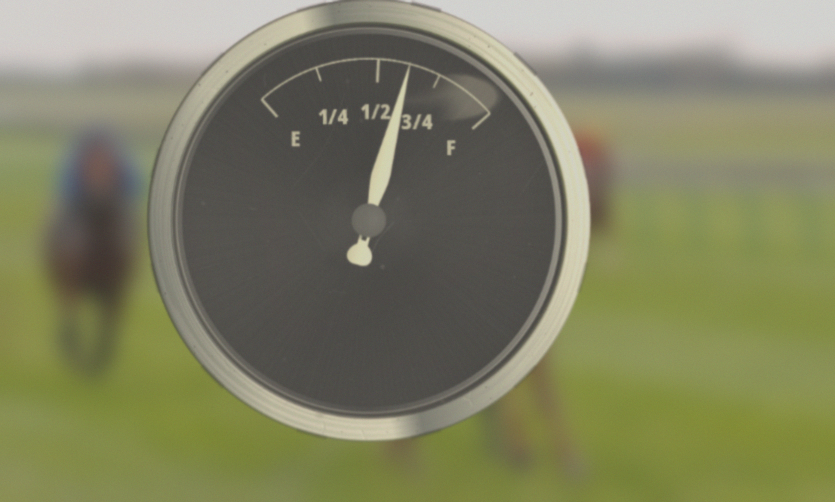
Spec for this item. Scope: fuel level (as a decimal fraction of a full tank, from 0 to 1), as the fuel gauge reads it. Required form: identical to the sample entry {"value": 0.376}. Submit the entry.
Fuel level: {"value": 0.625}
